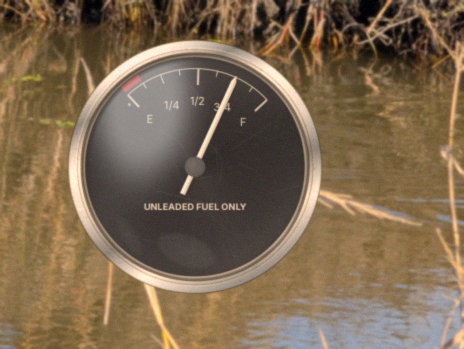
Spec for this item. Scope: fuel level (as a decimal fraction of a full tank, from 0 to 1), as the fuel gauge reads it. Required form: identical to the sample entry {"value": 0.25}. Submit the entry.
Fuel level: {"value": 0.75}
